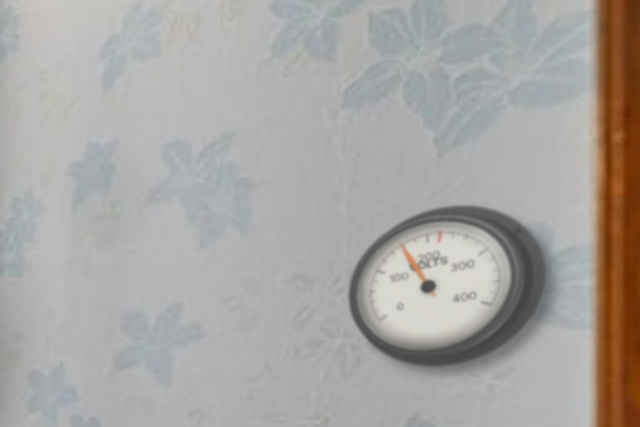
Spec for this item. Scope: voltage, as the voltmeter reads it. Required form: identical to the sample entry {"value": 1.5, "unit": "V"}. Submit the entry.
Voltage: {"value": 160, "unit": "V"}
